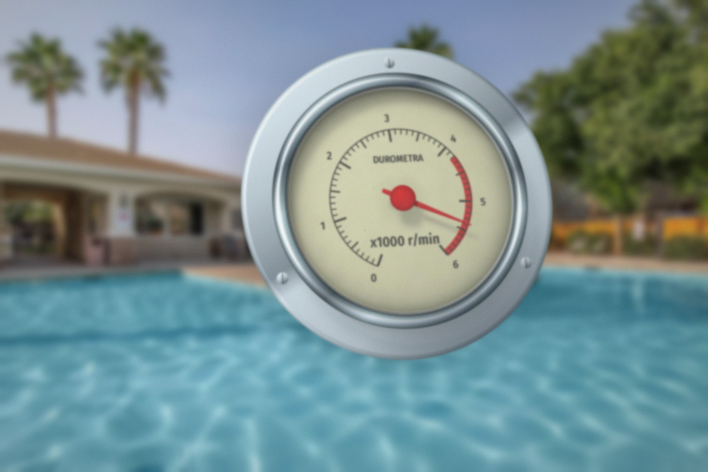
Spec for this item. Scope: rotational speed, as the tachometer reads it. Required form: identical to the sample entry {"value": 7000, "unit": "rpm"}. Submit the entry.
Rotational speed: {"value": 5400, "unit": "rpm"}
